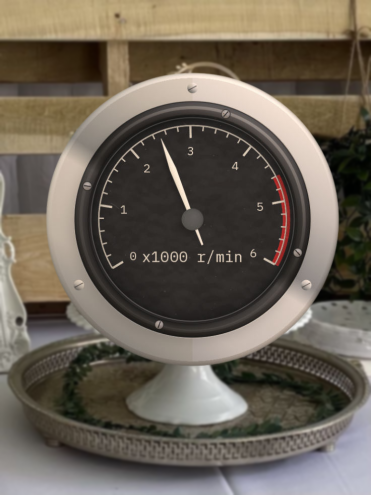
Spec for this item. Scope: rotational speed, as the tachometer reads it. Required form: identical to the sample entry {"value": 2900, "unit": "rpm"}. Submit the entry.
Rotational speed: {"value": 2500, "unit": "rpm"}
